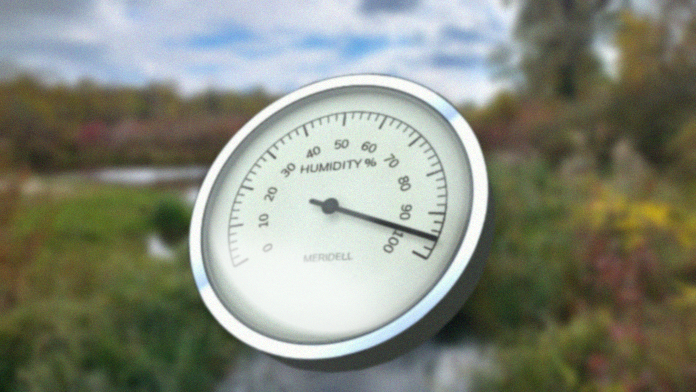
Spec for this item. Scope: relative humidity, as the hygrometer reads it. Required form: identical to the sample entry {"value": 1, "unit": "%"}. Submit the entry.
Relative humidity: {"value": 96, "unit": "%"}
